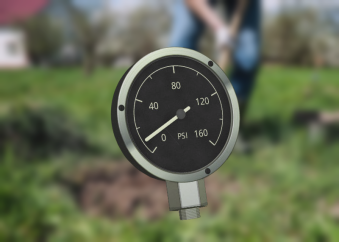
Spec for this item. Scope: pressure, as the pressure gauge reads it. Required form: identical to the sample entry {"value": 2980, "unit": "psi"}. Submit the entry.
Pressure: {"value": 10, "unit": "psi"}
